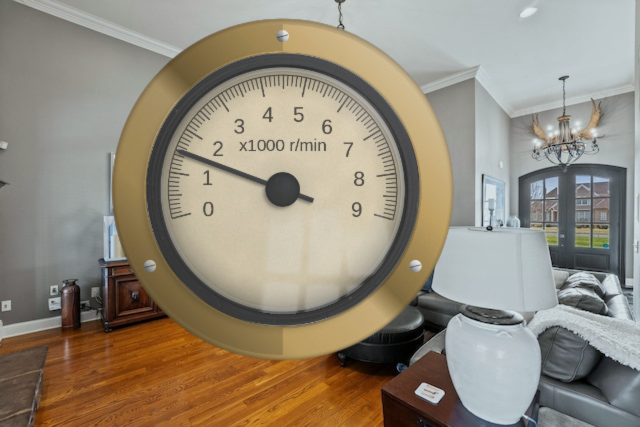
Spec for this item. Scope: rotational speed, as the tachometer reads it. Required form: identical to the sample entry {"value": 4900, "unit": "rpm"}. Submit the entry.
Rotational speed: {"value": 1500, "unit": "rpm"}
